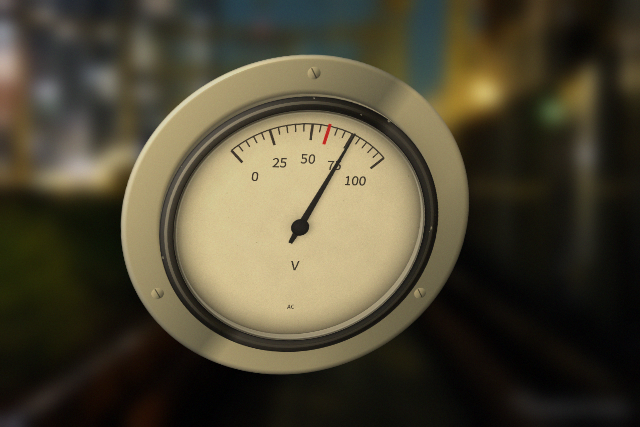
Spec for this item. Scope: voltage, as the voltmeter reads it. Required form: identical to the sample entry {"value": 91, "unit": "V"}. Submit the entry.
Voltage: {"value": 75, "unit": "V"}
